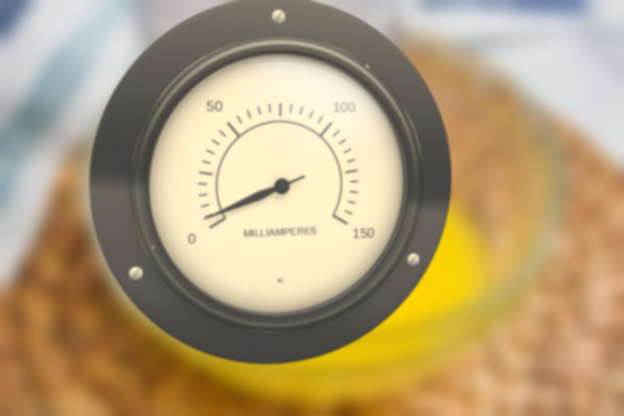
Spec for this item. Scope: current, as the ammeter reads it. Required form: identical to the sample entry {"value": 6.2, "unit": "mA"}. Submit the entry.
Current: {"value": 5, "unit": "mA"}
